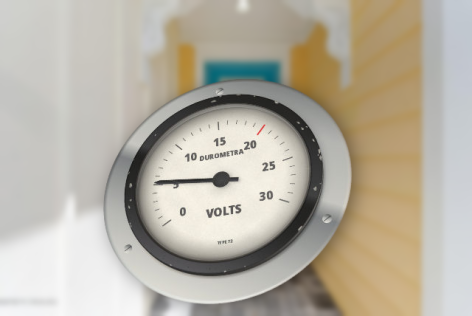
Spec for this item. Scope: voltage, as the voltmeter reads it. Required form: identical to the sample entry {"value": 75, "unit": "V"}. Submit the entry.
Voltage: {"value": 5, "unit": "V"}
